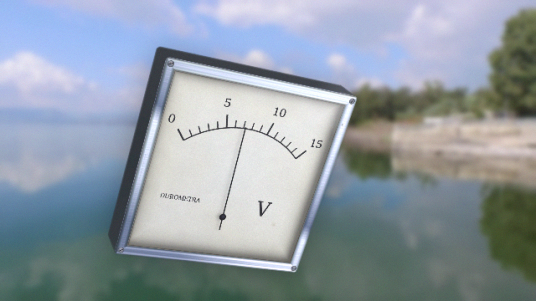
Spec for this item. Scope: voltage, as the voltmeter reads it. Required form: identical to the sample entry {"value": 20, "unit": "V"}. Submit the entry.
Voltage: {"value": 7, "unit": "V"}
